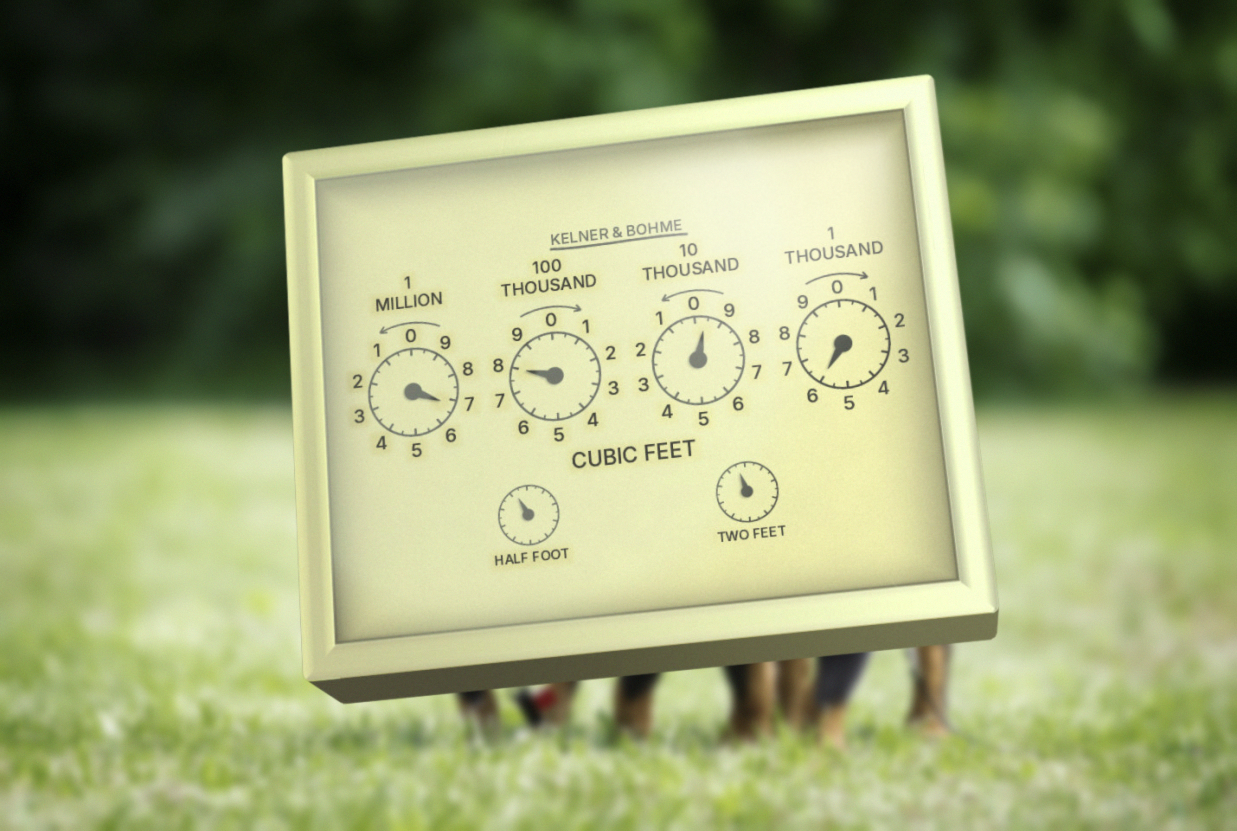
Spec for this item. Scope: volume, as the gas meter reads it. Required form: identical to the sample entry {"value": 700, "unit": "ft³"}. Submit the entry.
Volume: {"value": 679600, "unit": "ft³"}
